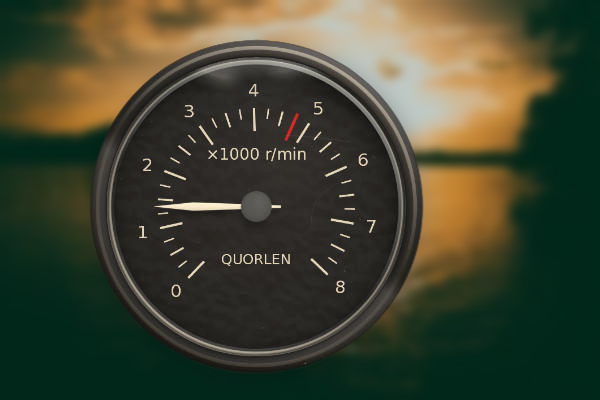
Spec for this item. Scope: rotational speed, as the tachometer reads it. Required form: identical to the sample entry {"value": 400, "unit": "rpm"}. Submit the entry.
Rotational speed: {"value": 1375, "unit": "rpm"}
